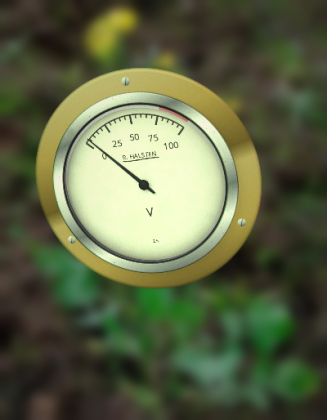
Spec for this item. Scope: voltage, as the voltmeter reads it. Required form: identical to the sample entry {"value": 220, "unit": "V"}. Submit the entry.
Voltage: {"value": 5, "unit": "V"}
